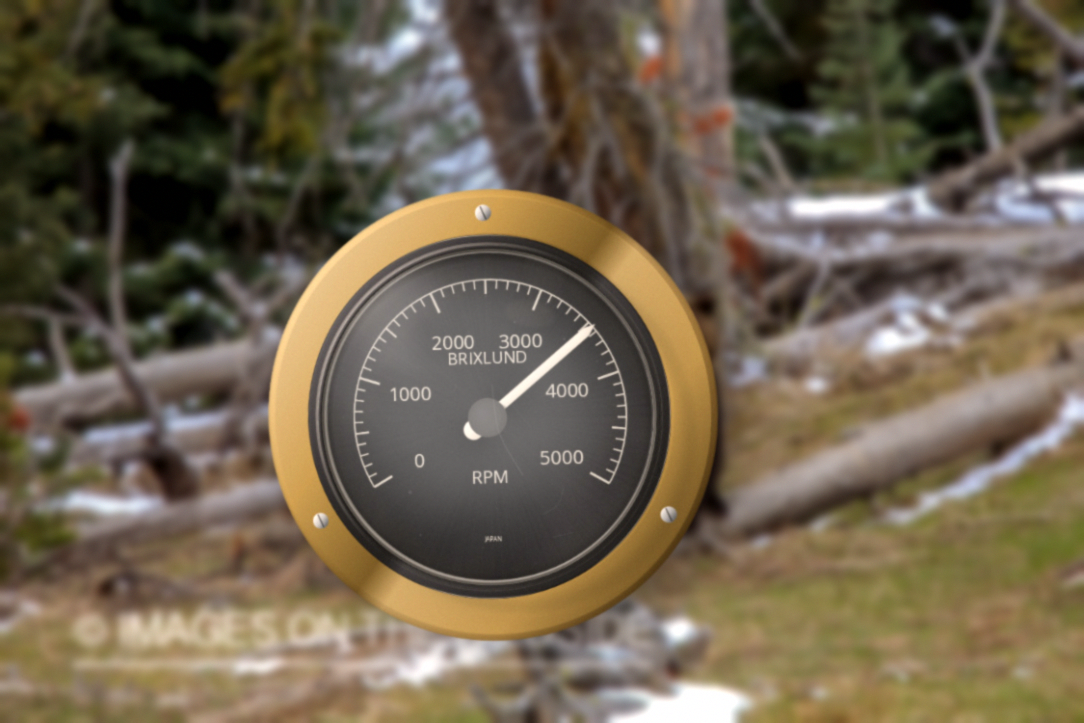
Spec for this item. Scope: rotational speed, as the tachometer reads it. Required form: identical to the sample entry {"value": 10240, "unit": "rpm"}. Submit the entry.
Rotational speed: {"value": 3550, "unit": "rpm"}
